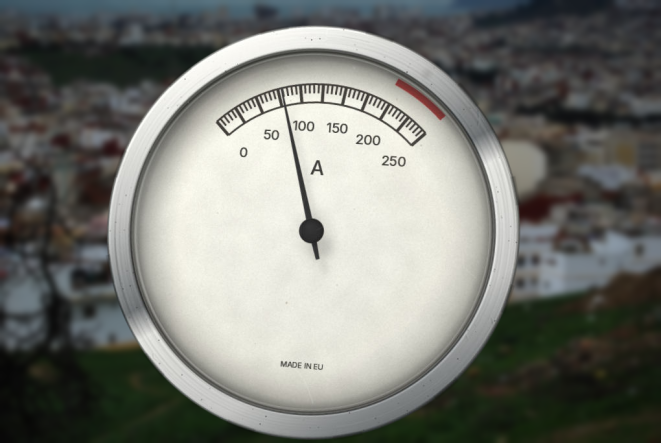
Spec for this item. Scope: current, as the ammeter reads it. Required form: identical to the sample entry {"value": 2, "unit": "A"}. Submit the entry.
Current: {"value": 80, "unit": "A"}
